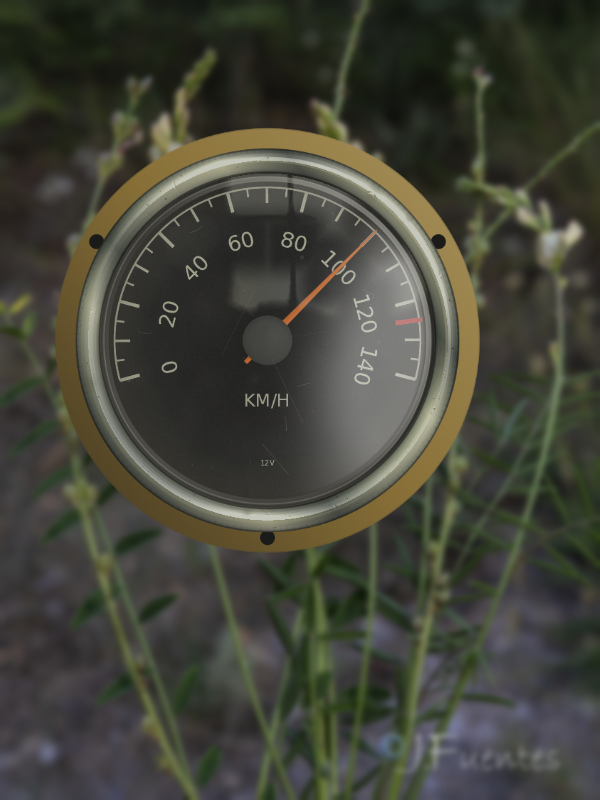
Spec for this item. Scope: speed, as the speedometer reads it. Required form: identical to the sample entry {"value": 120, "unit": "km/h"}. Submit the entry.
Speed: {"value": 100, "unit": "km/h"}
